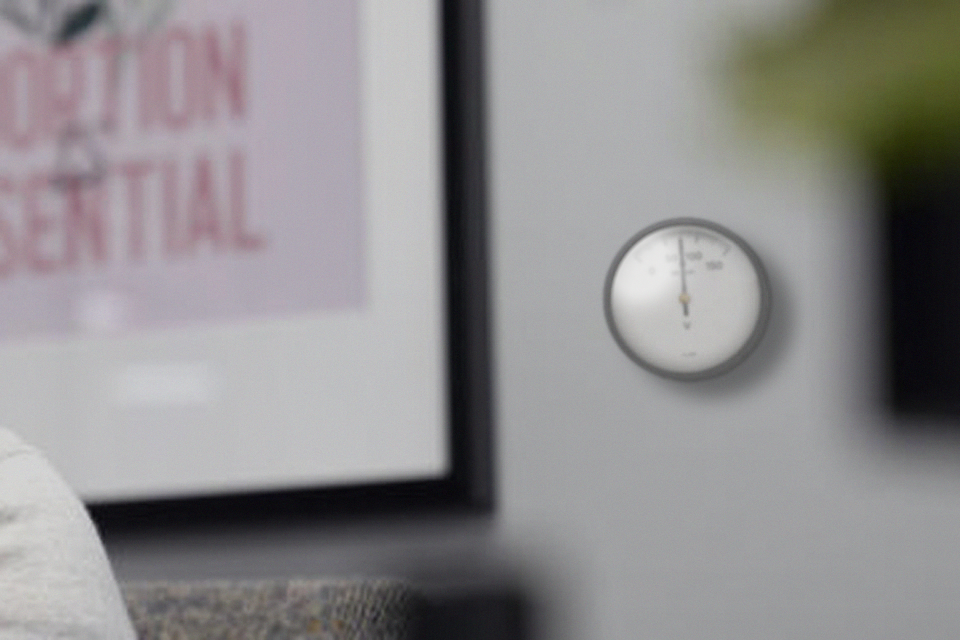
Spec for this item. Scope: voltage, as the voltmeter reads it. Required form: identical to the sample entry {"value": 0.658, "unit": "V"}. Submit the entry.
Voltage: {"value": 75, "unit": "V"}
